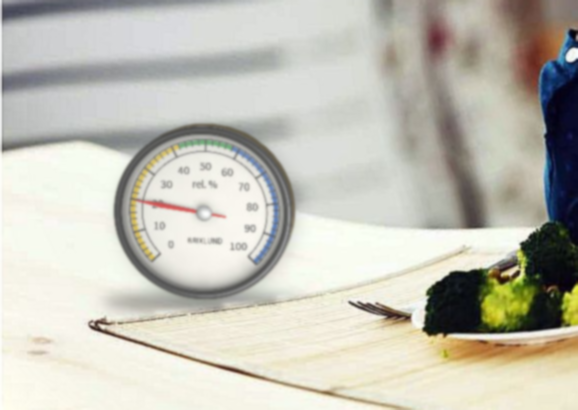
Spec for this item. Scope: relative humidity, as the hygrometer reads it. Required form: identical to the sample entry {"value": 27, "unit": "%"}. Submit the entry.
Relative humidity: {"value": 20, "unit": "%"}
